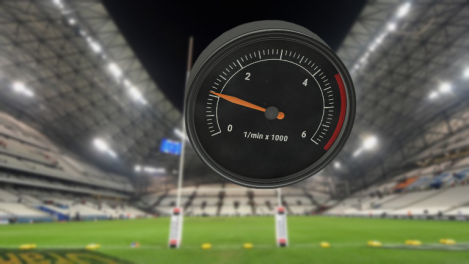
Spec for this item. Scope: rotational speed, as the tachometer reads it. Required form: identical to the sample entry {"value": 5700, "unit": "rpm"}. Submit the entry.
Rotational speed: {"value": 1100, "unit": "rpm"}
